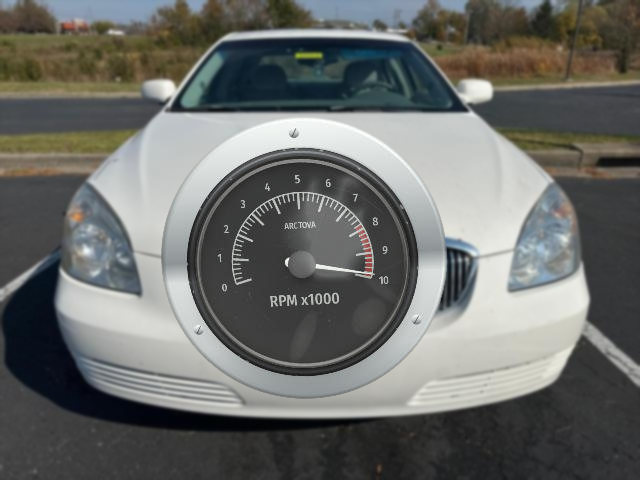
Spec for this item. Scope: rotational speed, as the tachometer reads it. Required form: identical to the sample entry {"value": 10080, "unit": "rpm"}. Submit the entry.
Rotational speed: {"value": 9800, "unit": "rpm"}
